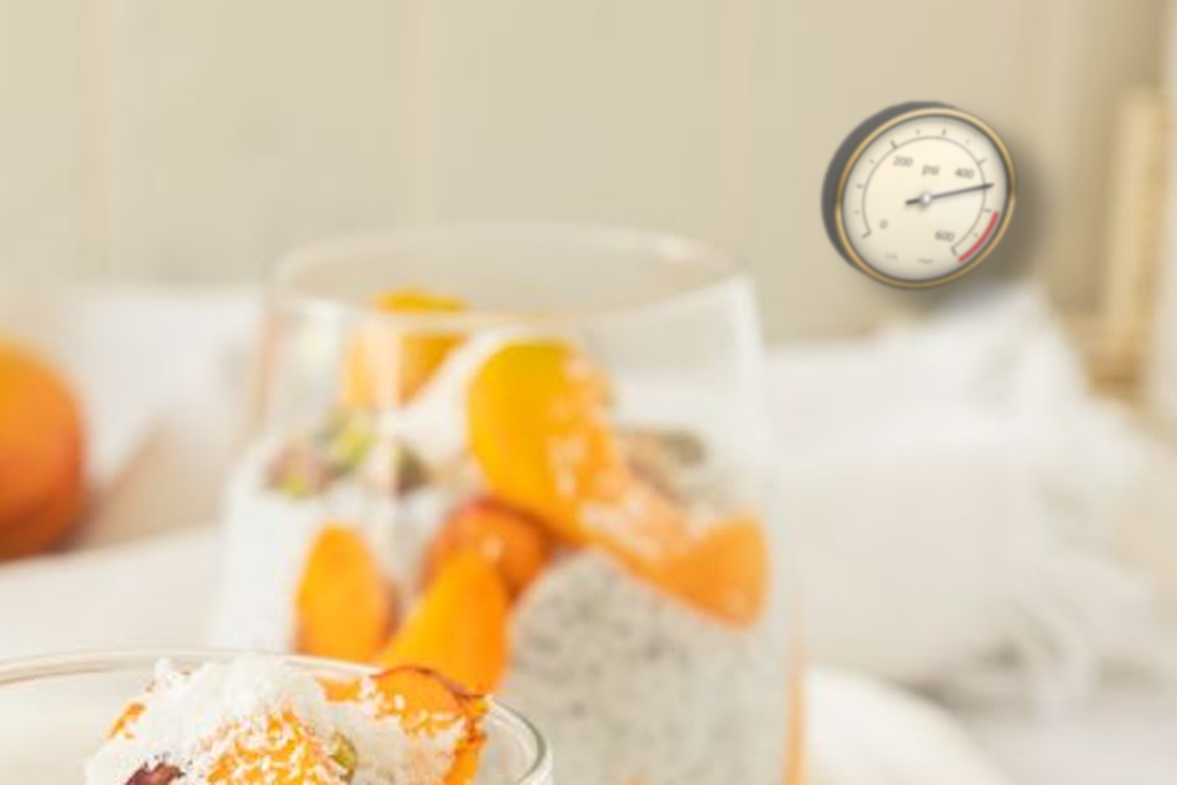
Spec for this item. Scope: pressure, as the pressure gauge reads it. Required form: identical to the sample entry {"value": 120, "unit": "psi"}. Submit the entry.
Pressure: {"value": 450, "unit": "psi"}
